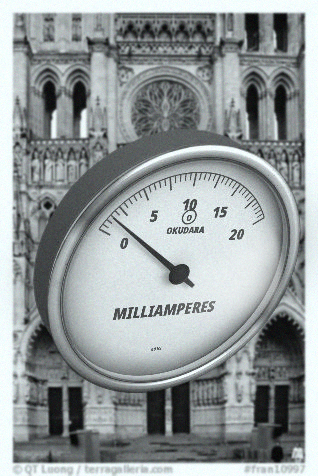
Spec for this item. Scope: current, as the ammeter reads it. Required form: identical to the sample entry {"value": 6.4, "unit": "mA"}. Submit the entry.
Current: {"value": 1.5, "unit": "mA"}
